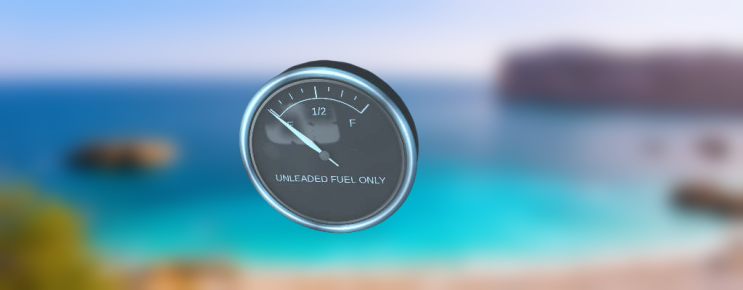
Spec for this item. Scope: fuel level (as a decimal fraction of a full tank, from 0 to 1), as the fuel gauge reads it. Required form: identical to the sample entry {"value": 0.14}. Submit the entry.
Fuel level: {"value": 0}
